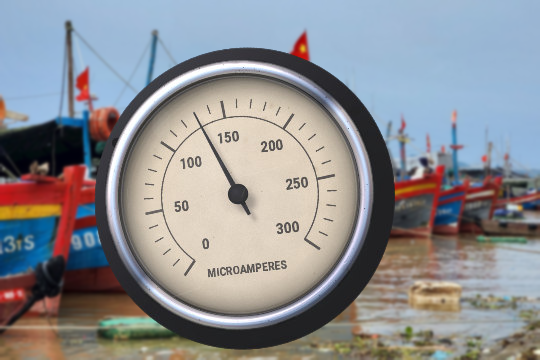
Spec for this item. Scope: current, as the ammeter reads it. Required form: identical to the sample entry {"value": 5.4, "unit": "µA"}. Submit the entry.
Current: {"value": 130, "unit": "µA"}
